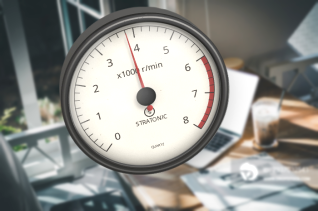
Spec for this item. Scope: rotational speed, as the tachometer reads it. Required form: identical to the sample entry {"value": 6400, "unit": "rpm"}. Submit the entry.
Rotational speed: {"value": 3800, "unit": "rpm"}
